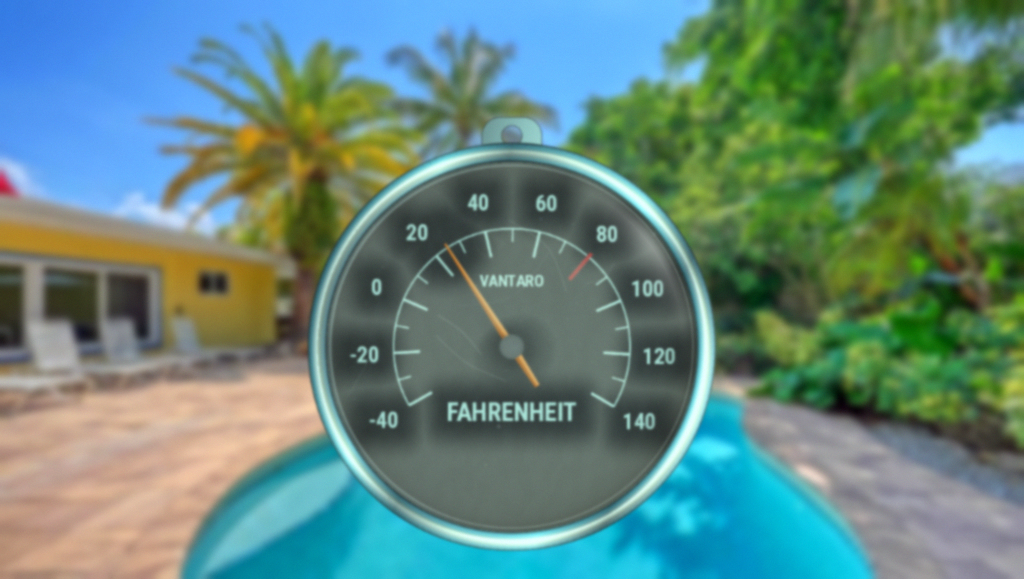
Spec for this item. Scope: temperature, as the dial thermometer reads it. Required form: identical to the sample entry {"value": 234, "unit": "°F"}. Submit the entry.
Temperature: {"value": 25, "unit": "°F"}
